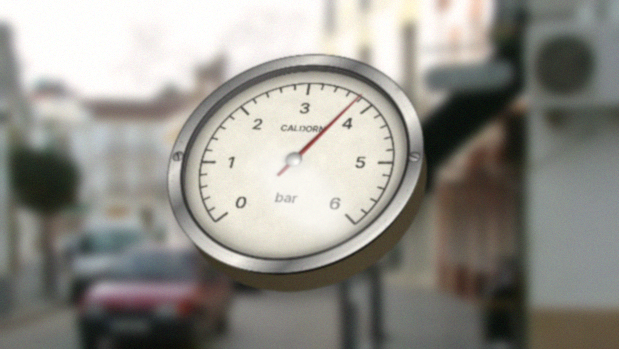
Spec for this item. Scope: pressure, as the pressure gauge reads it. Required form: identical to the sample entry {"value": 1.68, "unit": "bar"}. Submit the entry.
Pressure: {"value": 3.8, "unit": "bar"}
